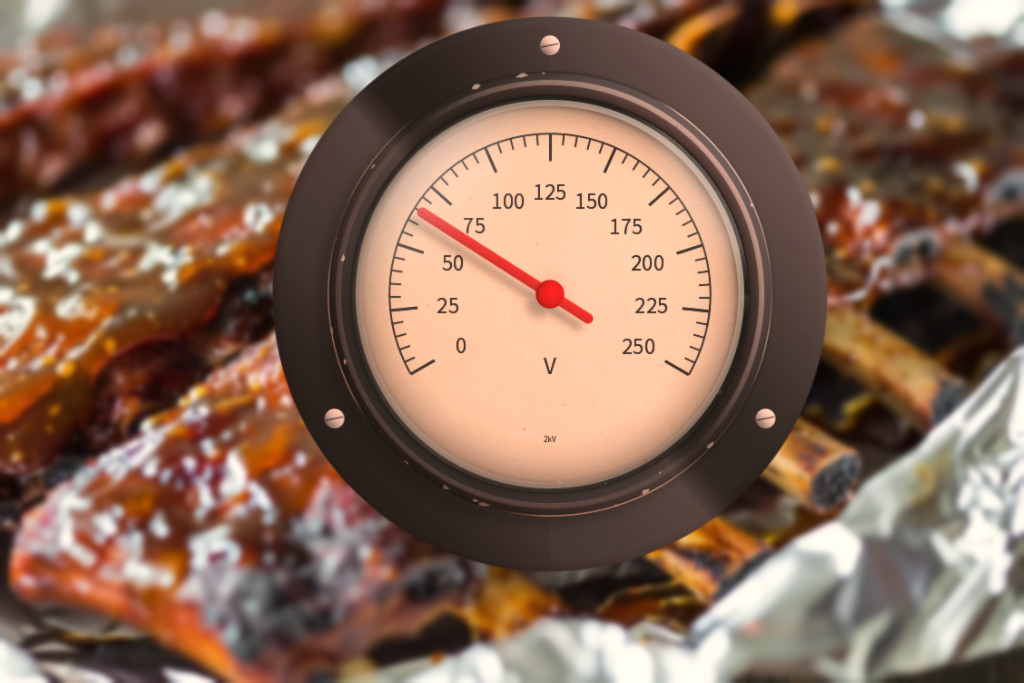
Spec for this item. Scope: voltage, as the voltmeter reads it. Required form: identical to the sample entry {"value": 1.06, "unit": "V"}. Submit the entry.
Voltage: {"value": 65, "unit": "V"}
